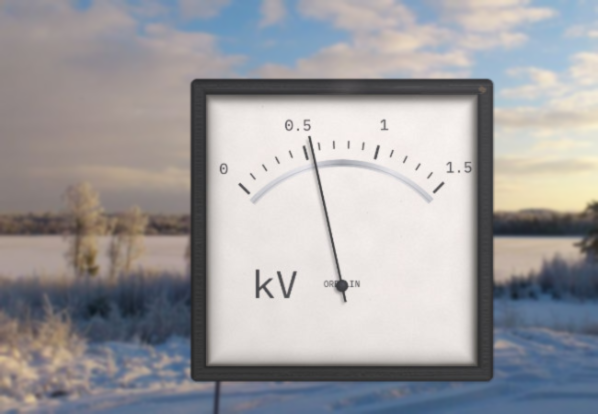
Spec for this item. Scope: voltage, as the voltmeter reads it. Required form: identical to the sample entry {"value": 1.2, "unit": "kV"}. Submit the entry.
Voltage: {"value": 0.55, "unit": "kV"}
